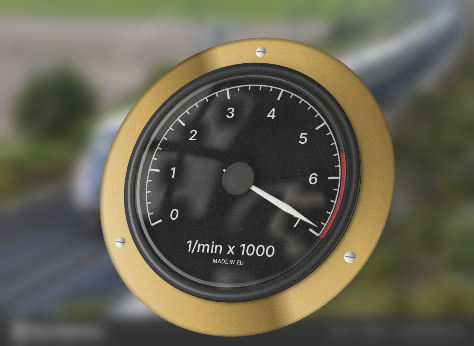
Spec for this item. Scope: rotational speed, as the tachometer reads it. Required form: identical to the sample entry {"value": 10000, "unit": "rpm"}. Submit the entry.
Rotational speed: {"value": 6900, "unit": "rpm"}
